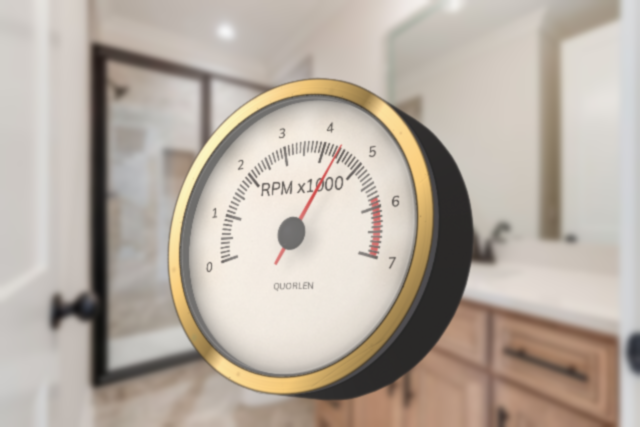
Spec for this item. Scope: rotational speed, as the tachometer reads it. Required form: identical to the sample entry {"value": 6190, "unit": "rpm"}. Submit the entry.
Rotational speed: {"value": 4500, "unit": "rpm"}
